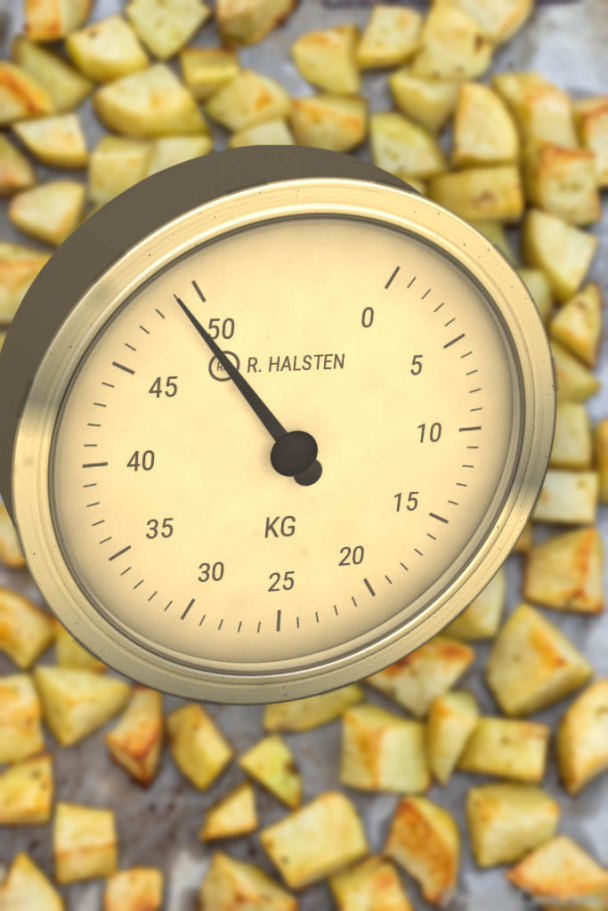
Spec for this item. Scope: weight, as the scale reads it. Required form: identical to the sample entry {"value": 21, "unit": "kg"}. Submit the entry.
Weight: {"value": 49, "unit": "kg"}
